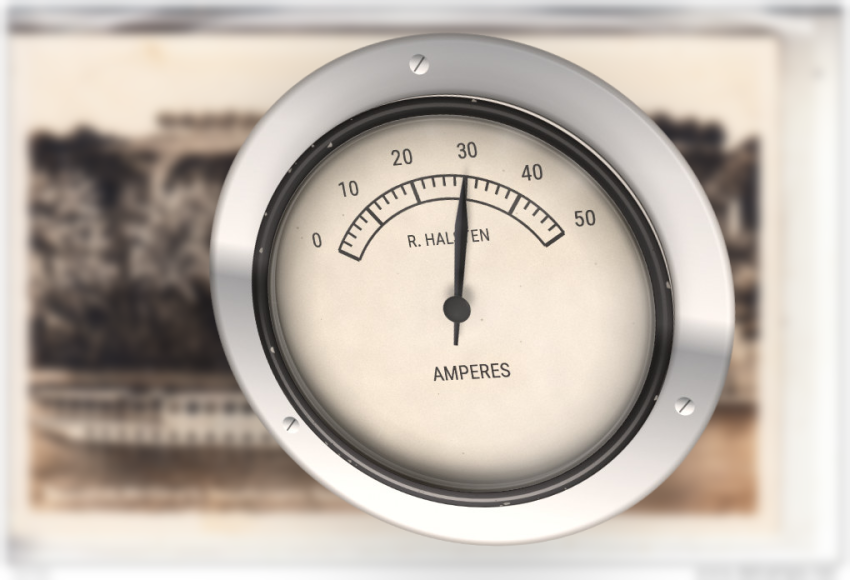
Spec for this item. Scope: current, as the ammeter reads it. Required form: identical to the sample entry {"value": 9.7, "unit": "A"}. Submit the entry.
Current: {"value": 30, "unit": "A"}
